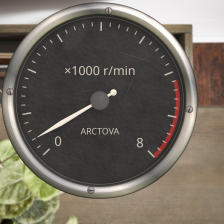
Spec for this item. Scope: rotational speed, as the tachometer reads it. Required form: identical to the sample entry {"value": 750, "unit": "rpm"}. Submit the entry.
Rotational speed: {"value": 400, "unit": "rpm"}
